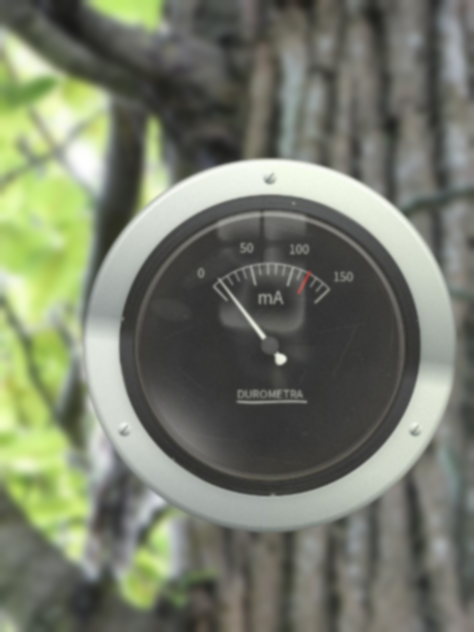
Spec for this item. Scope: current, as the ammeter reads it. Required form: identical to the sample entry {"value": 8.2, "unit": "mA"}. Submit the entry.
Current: {"value": 10, "unit": "mA"}
